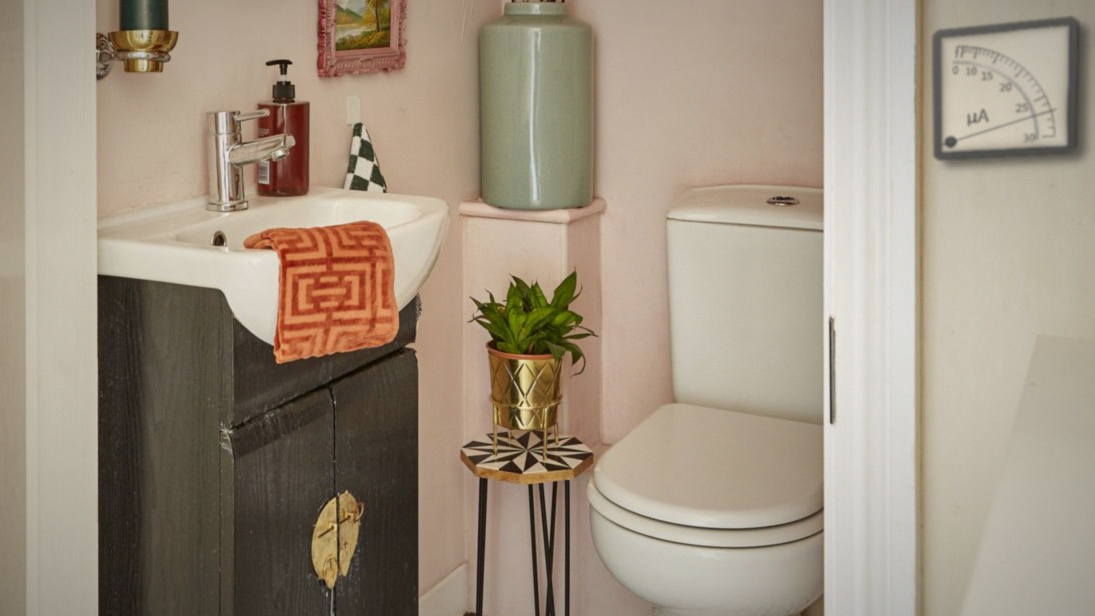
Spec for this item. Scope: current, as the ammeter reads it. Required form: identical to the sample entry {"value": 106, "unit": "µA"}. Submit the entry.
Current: {"value": 27, "unit": "µA"}
